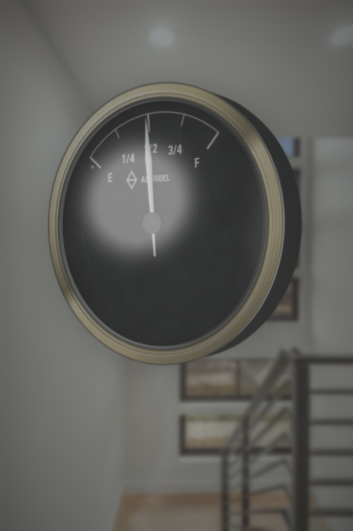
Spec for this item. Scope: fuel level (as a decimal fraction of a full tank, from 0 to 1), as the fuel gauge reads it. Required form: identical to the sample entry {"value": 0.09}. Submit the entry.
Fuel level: {"value": 0.5}
